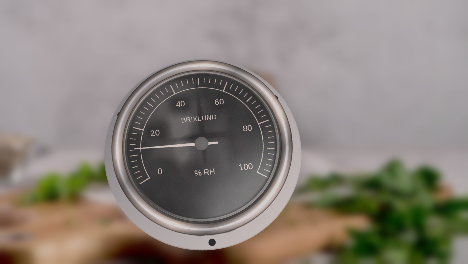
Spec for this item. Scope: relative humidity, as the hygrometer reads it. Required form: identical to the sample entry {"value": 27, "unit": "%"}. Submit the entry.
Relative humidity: {"value": 12, "unit": "%"}
